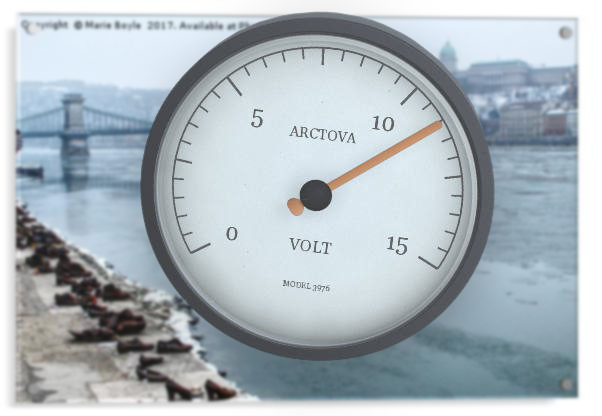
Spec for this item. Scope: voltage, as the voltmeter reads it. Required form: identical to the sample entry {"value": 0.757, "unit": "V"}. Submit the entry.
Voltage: {"value": 11, "unit": "V"}
